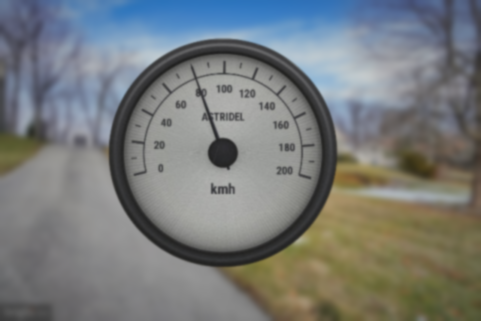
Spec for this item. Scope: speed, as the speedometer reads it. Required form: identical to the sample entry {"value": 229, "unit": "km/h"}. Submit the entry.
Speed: {"value": 80, "unit": "km/h"}
